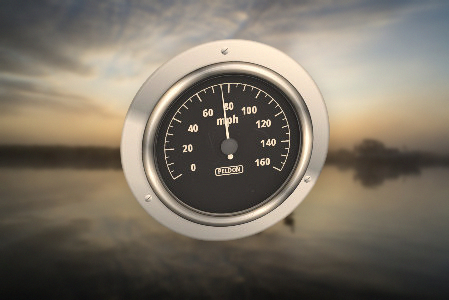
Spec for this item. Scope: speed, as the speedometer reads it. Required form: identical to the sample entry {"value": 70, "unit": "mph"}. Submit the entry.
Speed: {"value": 75, "unit": "mph"}
